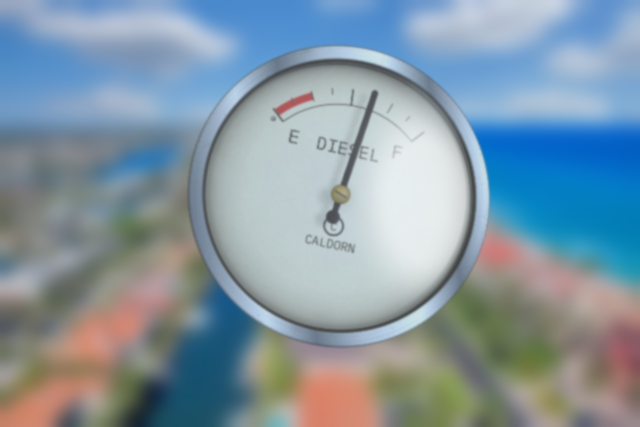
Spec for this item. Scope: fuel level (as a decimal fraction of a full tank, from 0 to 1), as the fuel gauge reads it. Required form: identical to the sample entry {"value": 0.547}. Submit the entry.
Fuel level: {"value": 0.625}
